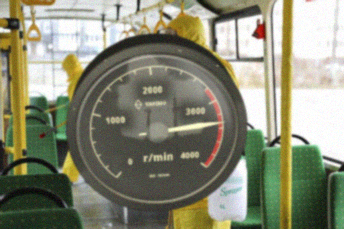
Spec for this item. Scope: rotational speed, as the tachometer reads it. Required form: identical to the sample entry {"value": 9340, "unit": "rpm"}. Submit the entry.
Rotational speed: {"value": 3300, "unit": "rpm"}
